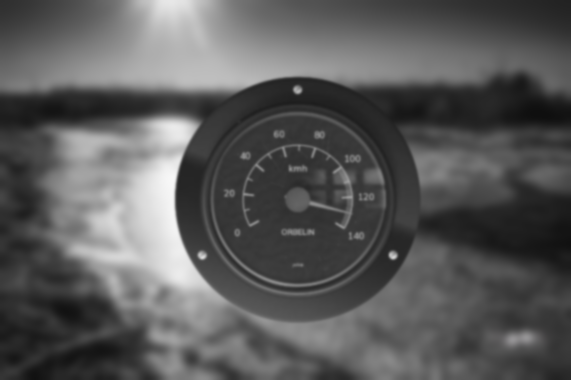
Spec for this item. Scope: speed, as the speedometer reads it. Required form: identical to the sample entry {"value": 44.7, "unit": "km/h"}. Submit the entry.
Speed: {"value": 130, "unit": "km/h"}
